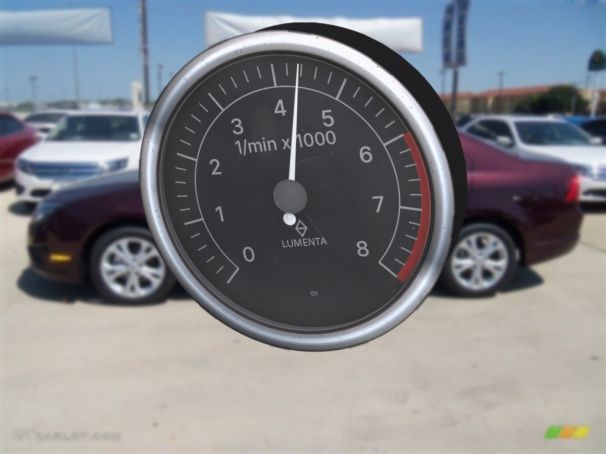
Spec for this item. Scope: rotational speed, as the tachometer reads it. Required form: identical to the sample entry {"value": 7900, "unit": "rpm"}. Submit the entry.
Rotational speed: {"value": 4400, "unit": "rpm"}
